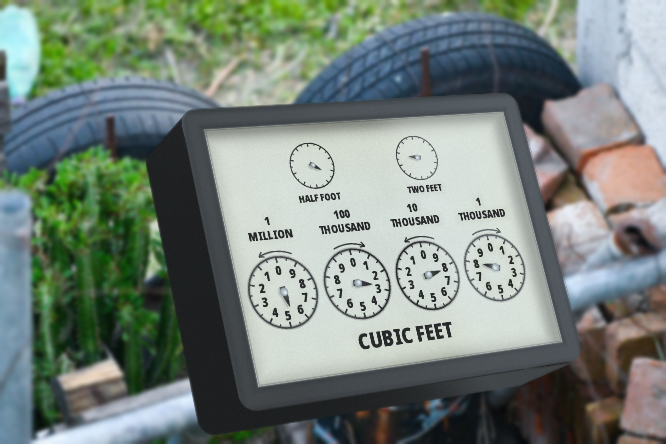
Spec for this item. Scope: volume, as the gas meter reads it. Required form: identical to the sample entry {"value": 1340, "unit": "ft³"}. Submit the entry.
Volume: {"value": 527800, "unit": "ft³"}
